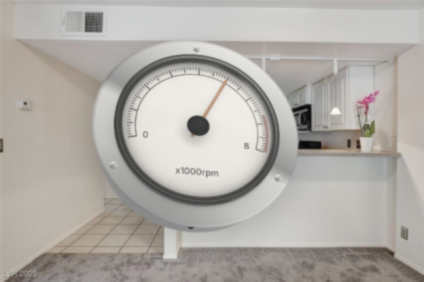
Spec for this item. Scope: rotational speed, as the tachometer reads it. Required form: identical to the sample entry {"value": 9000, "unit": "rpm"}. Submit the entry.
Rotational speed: {"value": 5000, "unit": "rpm"}
